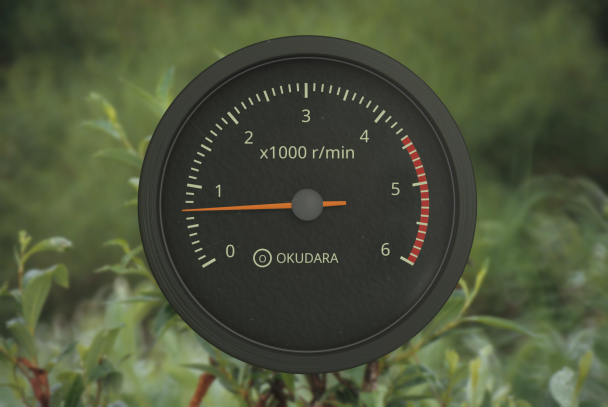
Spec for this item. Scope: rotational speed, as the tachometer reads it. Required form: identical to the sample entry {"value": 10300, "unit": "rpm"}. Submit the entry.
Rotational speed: {"value": 700, "unit": "rpm"}
